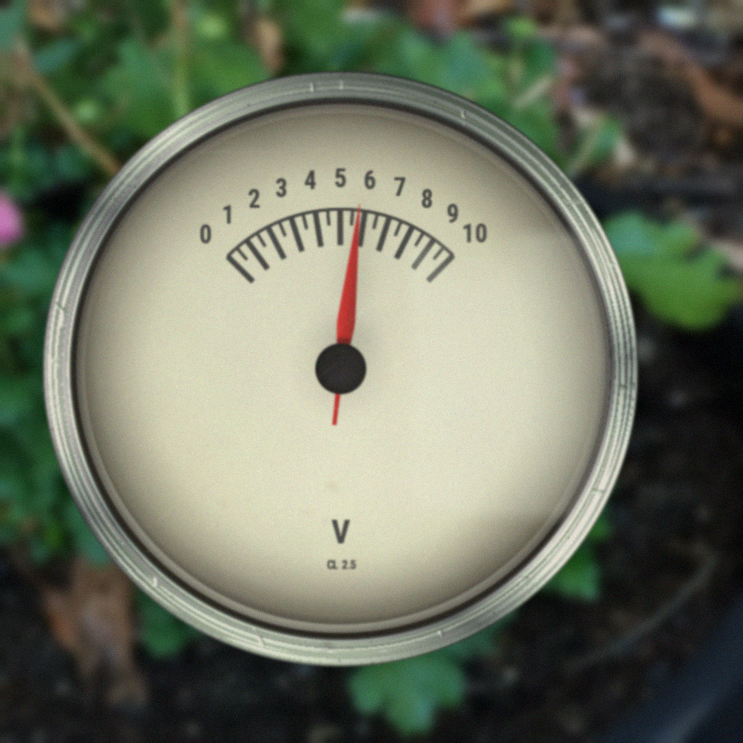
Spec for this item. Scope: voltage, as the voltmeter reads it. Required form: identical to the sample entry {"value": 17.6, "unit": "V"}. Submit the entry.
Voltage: {"value": 5.75, "unit": "V"}
